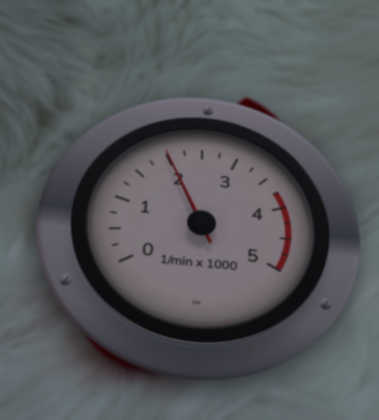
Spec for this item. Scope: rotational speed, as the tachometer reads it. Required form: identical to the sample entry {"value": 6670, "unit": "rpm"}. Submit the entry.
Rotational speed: {"value": 2000, "unit": "rpm"}
